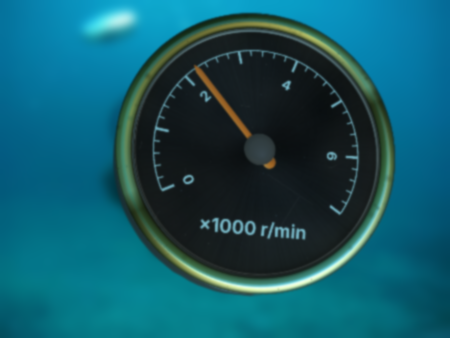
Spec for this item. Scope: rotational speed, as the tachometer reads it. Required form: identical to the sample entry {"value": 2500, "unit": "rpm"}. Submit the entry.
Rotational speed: {"value": 2200, "unit": "rpm"}
